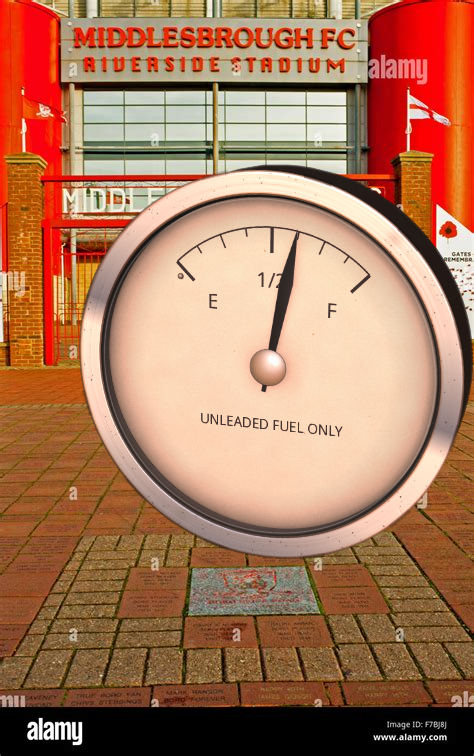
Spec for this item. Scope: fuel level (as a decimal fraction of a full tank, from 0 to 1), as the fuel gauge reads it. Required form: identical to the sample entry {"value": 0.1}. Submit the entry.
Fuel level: {"value": 0.625}
